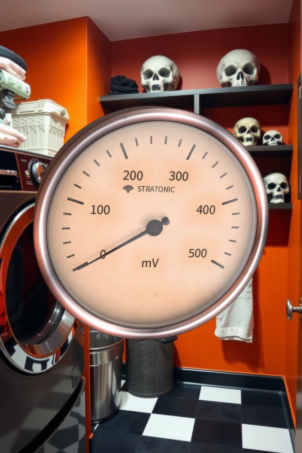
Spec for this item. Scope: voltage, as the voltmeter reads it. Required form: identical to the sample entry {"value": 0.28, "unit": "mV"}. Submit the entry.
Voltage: {"value": 0, "unit": "mV"}
